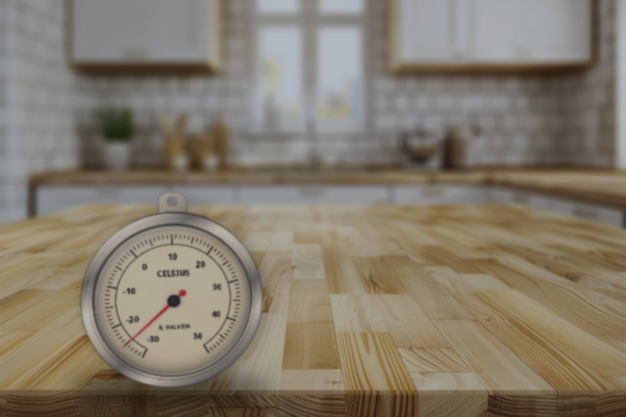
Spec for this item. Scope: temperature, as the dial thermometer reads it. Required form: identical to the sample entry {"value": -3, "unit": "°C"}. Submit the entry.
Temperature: {"value": -25, "unit": "°C"}
